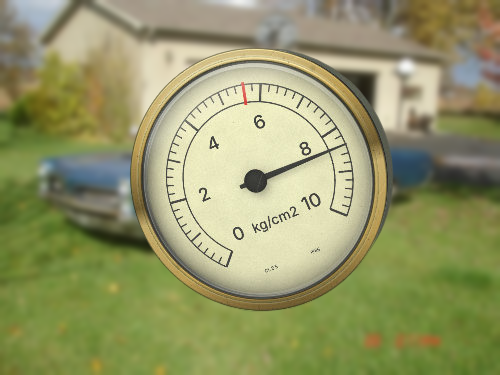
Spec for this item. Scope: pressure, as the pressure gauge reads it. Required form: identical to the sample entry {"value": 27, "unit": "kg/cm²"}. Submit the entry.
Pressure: {"value": 8.4, "unit": "kg/cm²"}
